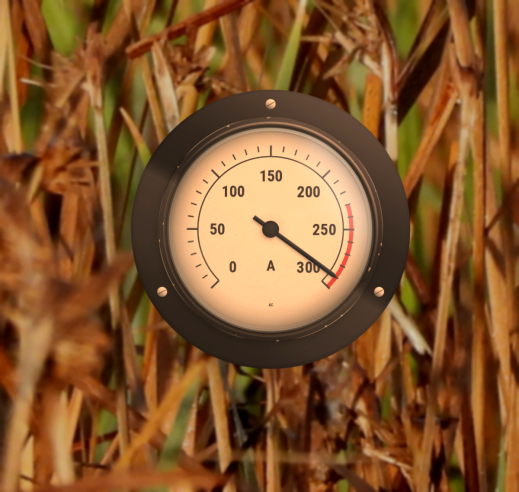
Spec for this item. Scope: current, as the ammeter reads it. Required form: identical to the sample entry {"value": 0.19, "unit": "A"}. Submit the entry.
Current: {"value": 290, "unit": "A"}
